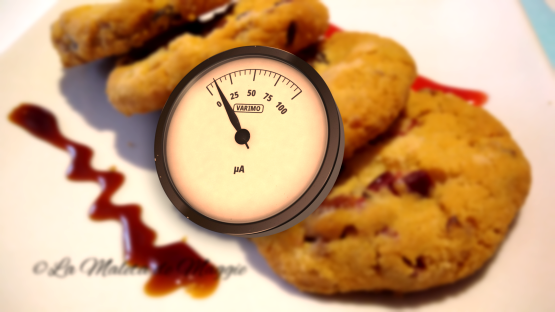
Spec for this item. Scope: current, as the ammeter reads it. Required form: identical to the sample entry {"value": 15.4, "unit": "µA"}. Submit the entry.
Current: {"value": 10, "unit": "µA"}
